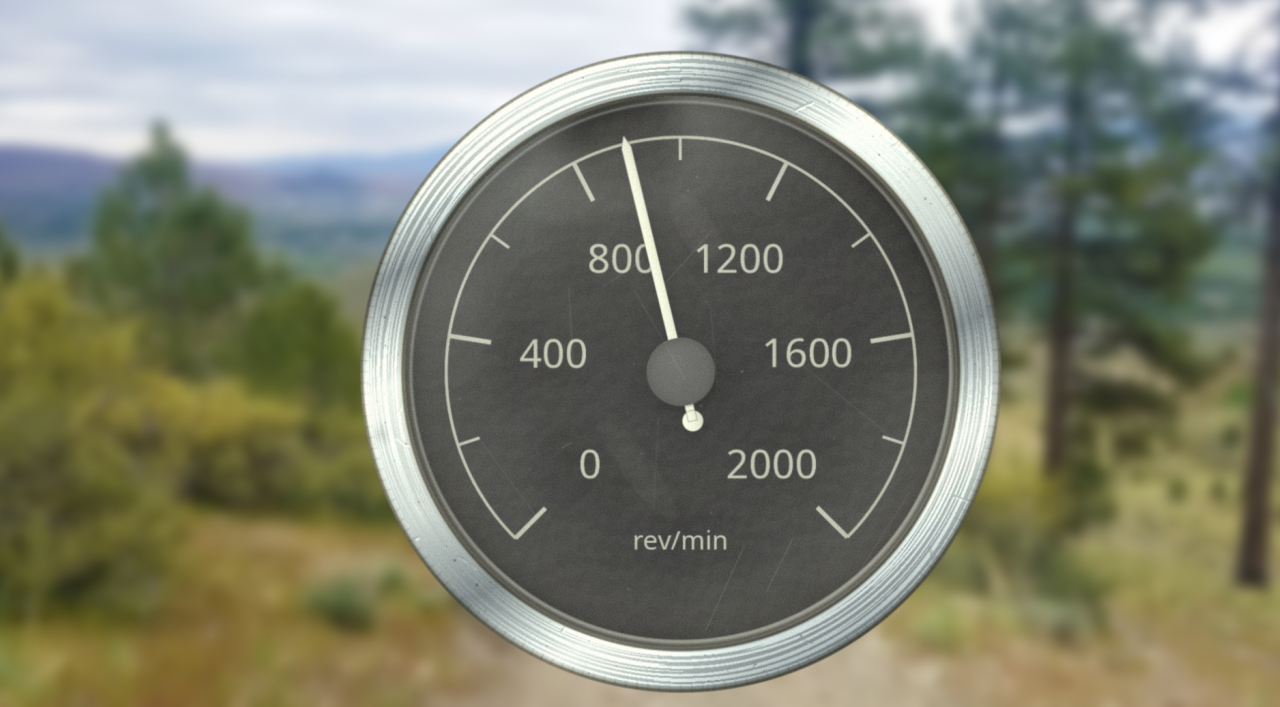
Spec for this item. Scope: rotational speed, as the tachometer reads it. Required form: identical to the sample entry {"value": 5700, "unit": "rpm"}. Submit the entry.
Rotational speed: {"value": 900, "unit": "rpm"}
